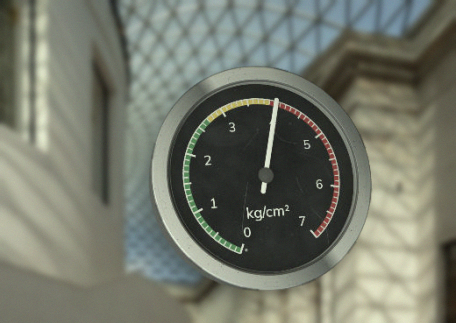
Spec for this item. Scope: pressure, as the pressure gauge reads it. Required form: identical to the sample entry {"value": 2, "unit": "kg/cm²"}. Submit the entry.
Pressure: {"value": 4, "unit": "kg/cm²"}
